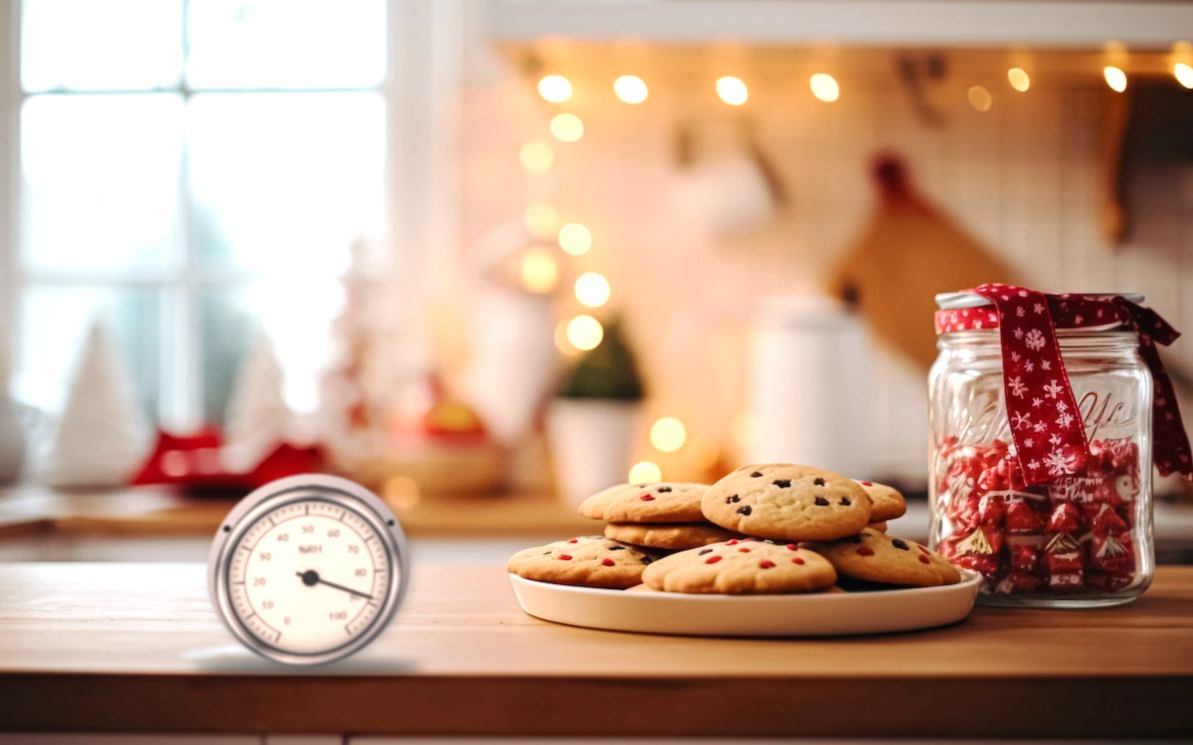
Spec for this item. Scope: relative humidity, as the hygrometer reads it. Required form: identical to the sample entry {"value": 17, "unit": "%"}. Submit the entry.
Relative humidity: {"value": 88, "unit": "%"}
